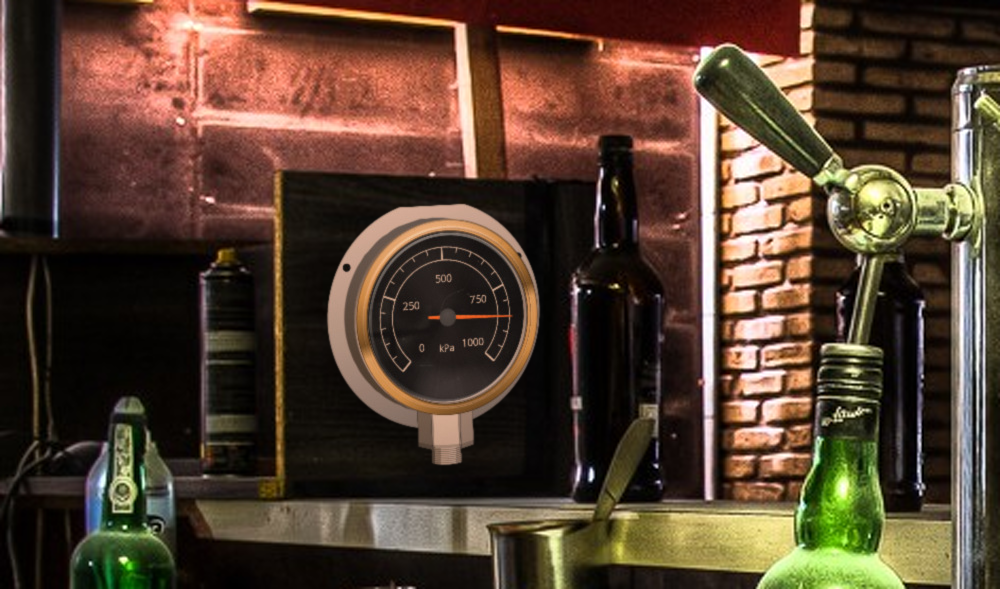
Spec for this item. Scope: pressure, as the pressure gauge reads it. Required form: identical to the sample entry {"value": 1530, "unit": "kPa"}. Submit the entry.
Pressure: {"value": 850, "unit": "kPa"}
